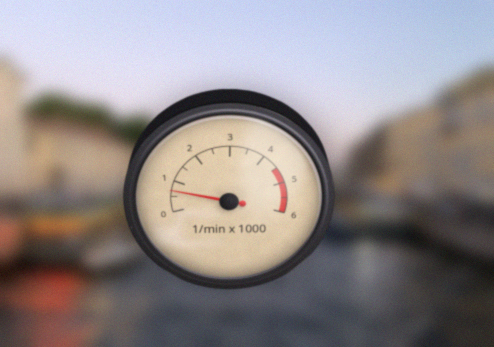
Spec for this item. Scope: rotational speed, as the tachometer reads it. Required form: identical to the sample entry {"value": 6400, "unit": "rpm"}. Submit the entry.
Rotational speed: {"value": 750, "unit": "rpm"}
